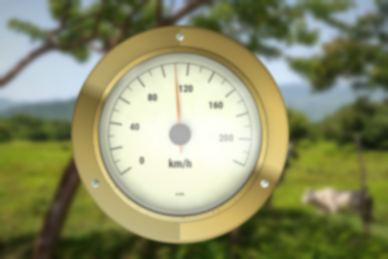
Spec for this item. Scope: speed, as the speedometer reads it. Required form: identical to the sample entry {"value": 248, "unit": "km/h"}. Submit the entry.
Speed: {"value": 110, "unit": "km/h"}
